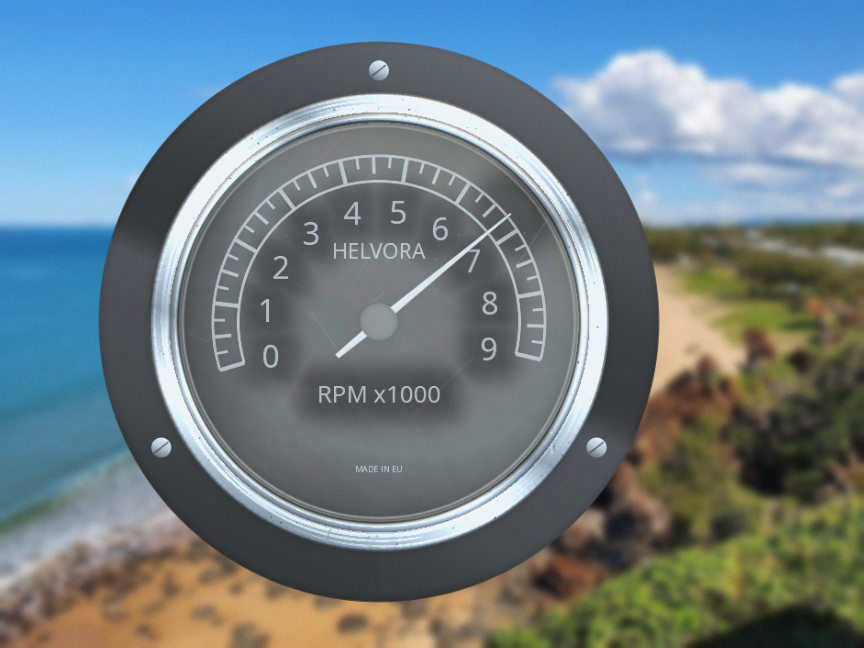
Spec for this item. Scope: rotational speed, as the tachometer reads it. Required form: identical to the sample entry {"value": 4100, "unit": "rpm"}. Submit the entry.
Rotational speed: {"value": 6750, "unit": "rpm"}
